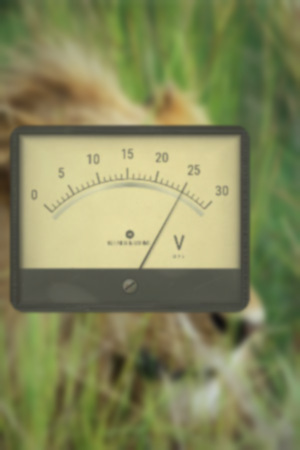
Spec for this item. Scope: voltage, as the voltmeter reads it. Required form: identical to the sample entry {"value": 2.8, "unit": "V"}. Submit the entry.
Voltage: {"value": 25, "unit": "V"}
